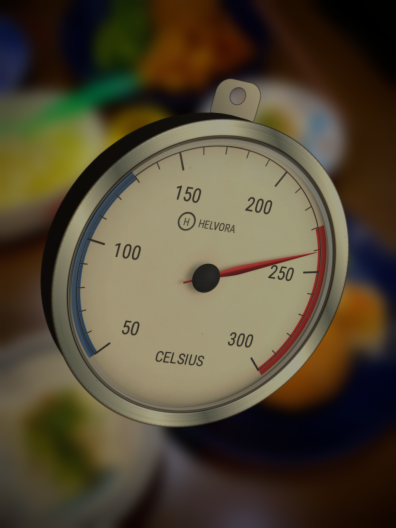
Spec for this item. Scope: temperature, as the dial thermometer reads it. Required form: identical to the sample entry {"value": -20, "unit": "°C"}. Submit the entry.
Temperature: {"value": 240, "unit": "°C"}
